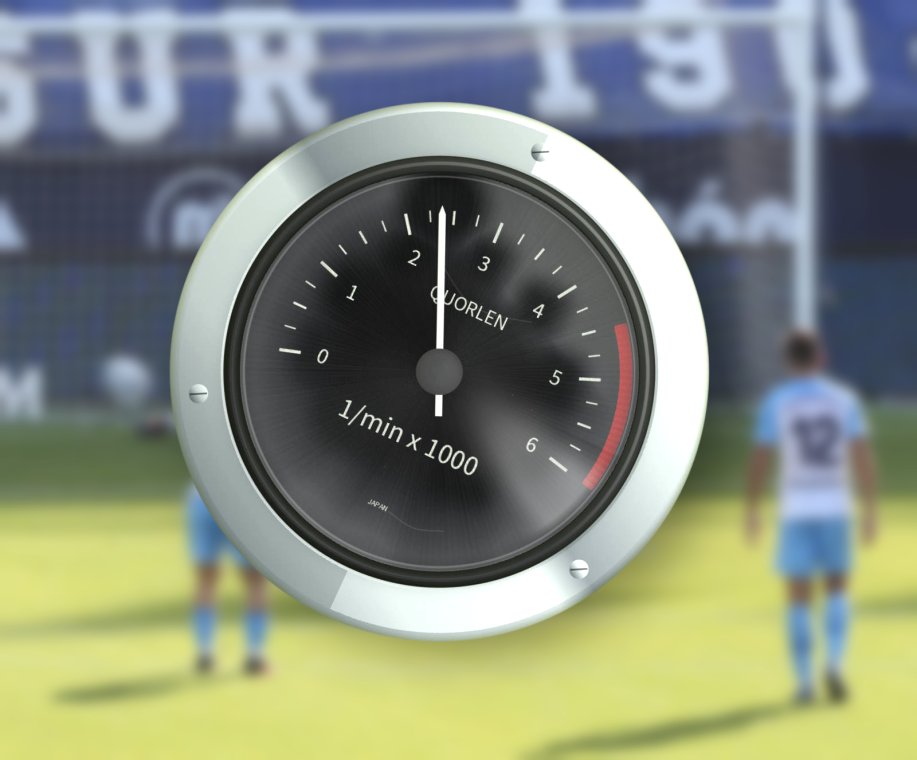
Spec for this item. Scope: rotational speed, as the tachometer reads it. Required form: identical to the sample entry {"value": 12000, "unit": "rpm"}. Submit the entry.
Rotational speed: {"value": 2375, "unit": "rpm"}
